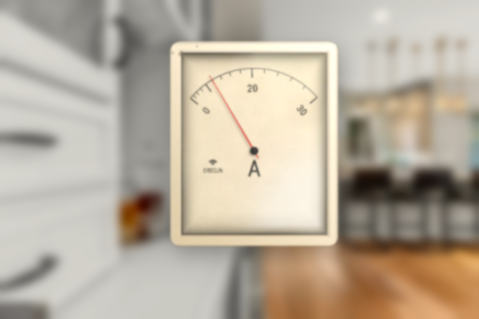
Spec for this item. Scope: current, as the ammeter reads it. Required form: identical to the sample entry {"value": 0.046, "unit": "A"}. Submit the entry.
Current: {"value": 12, "unit": "A"}
